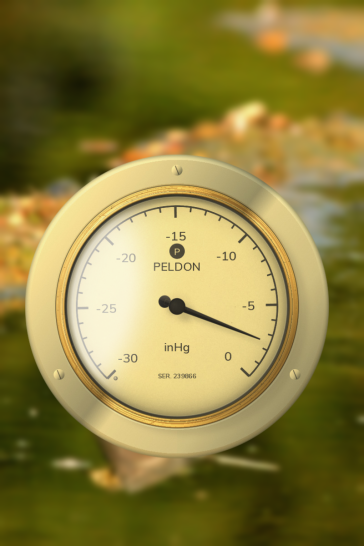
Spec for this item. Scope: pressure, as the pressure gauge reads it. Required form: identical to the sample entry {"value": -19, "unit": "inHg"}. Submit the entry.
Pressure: {"value": -2.5, "unit": "inHg"}
